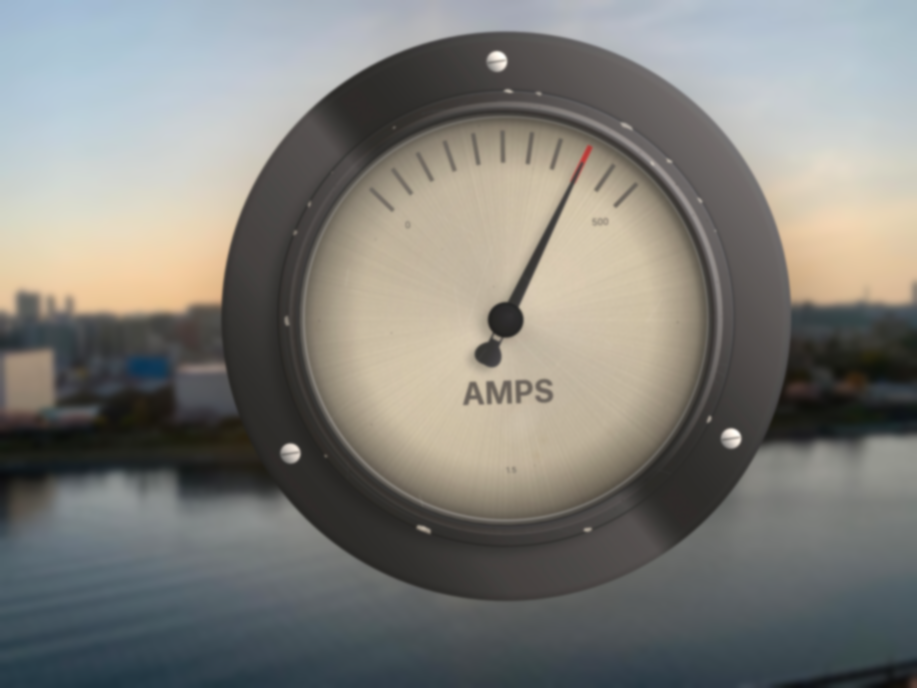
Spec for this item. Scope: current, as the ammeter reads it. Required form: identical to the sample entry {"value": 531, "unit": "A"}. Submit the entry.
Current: {"value": 400, "unit": "A"}
